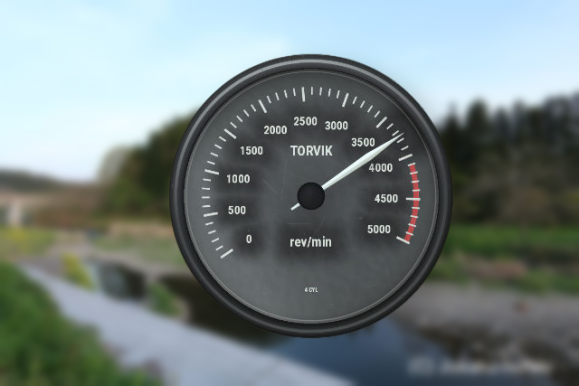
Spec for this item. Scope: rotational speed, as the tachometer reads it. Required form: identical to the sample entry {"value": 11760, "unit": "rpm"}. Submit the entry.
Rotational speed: {"value": 3750, "unit": "rpm"}
